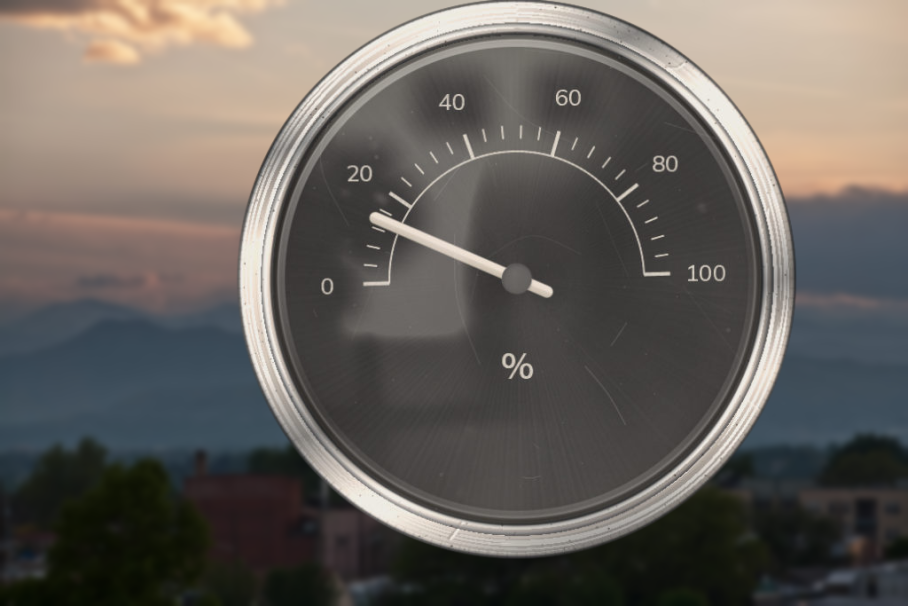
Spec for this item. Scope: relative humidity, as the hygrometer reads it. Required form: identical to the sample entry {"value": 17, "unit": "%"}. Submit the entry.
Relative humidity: {"value": 14, "unit": "%"}
